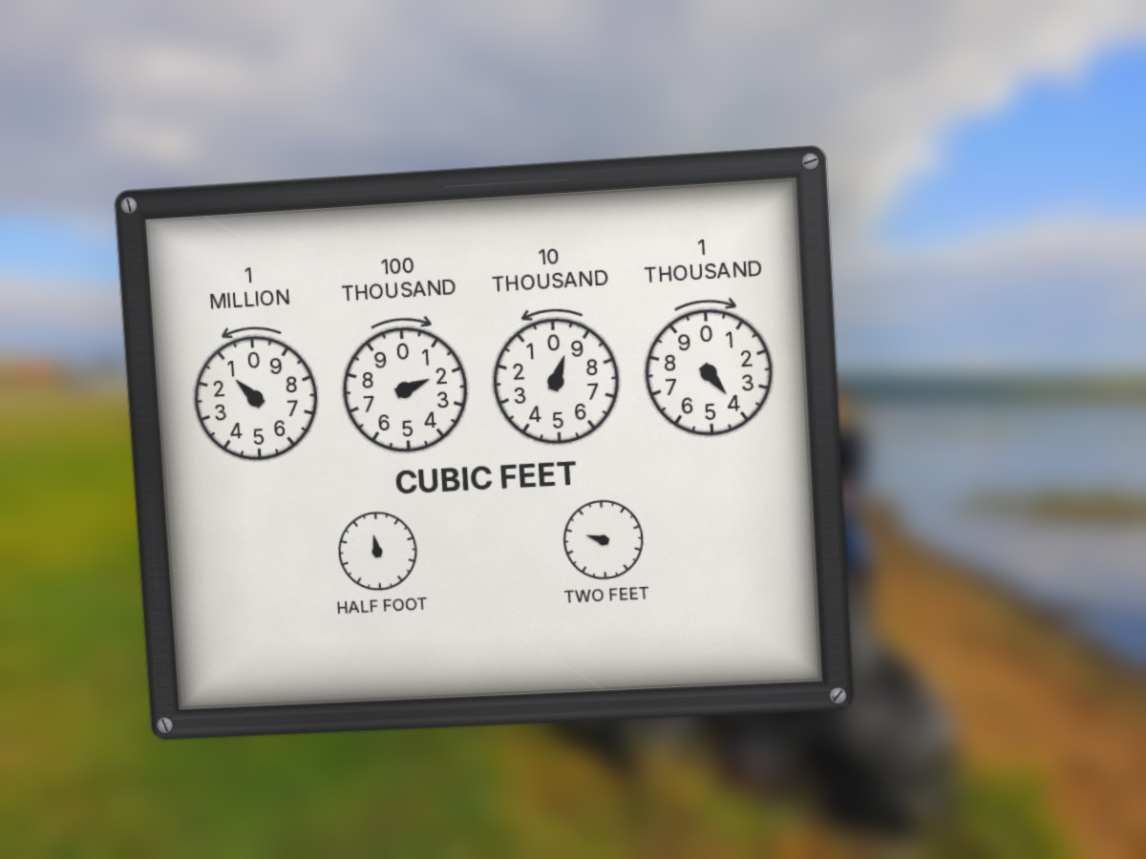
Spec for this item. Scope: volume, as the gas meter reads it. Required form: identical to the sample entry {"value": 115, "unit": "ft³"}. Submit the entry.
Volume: {"value": 119400, "unit": "ft³"}
